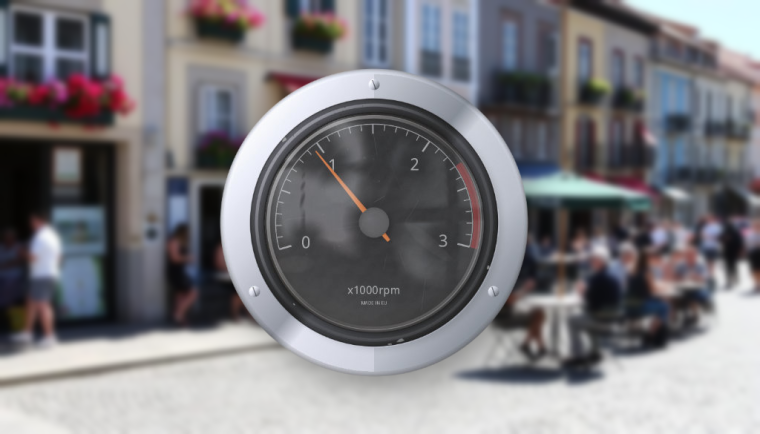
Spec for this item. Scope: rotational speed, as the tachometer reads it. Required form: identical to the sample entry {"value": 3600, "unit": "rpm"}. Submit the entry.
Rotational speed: {"value": 950, "unit": "rpm"}
